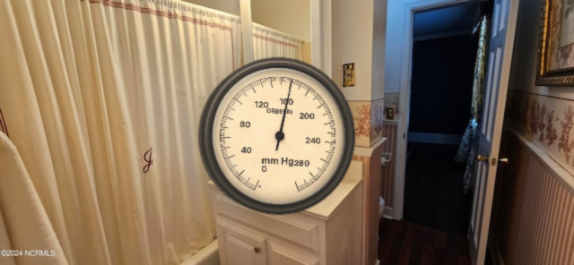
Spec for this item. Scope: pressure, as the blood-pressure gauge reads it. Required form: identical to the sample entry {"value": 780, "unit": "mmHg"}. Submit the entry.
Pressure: {"value": 160, "unit": "mmHg"}
